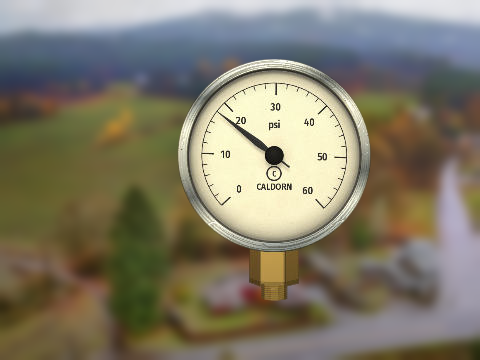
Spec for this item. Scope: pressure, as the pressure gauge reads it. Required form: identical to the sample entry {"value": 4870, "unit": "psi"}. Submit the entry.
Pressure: {"value": 18, "unit": "psi"}
